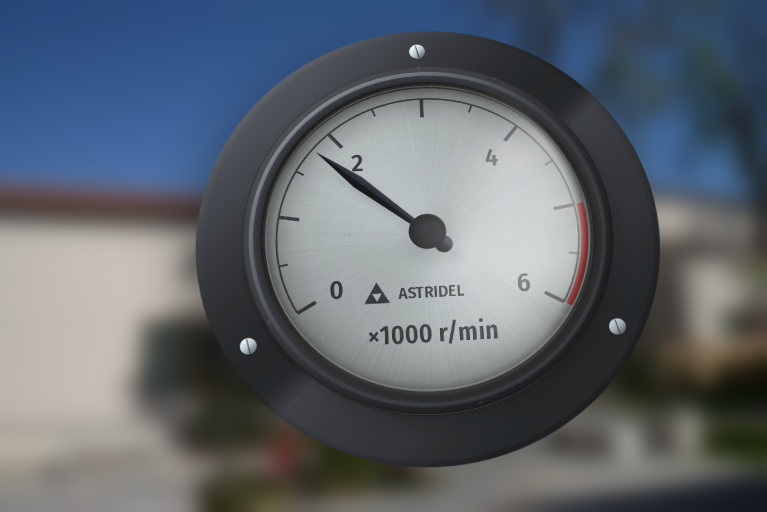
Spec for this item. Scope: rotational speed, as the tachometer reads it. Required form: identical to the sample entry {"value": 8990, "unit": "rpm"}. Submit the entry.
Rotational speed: {"value": 1750, "unit": "rpm"}
